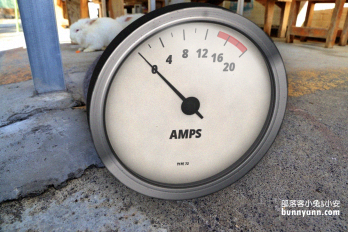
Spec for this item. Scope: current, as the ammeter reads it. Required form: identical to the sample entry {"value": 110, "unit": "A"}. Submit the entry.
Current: {"value": 0, "unit": "A"}
